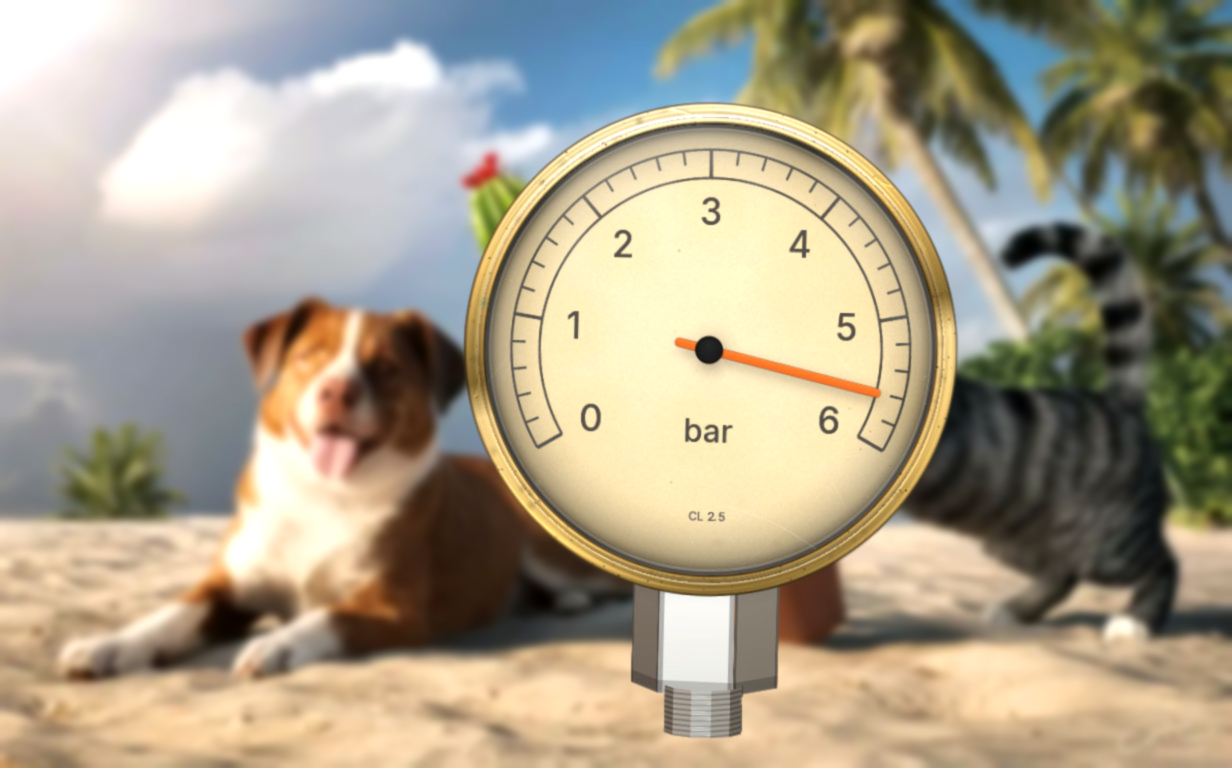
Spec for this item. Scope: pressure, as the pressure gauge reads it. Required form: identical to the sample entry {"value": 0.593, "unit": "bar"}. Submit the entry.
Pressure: {"value": 5.6, "unit": "bar"}
